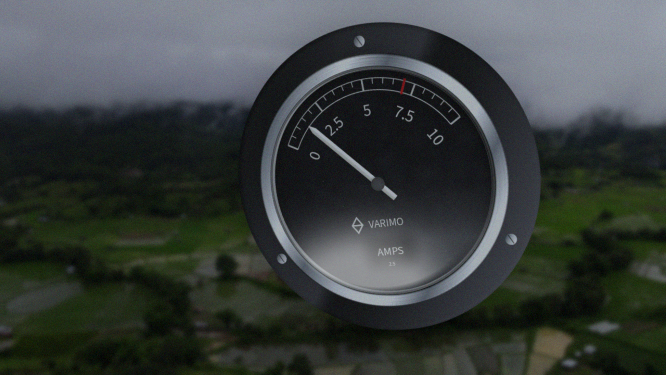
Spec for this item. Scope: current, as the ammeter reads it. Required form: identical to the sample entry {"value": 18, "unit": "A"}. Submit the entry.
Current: {"value": 1.5, "unit": "A"}
